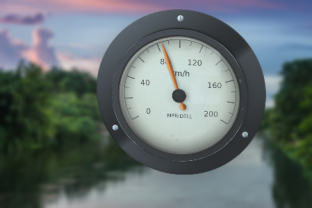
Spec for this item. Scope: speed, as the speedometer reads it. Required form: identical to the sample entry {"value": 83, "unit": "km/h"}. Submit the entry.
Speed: {"value": 85, "unit": "km/h"}
